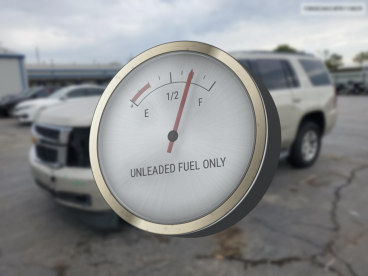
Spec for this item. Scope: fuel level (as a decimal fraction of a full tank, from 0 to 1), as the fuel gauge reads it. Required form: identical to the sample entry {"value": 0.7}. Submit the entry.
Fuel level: {"value": 0.75}
